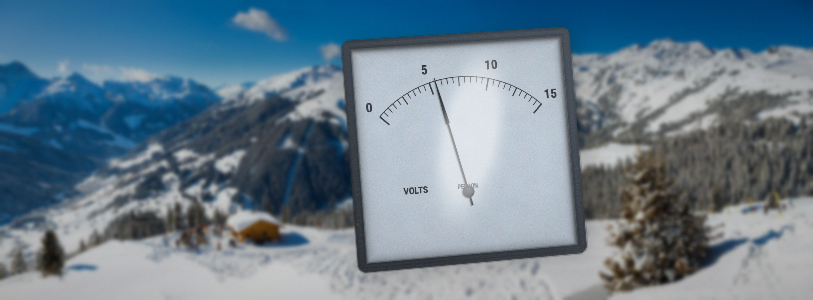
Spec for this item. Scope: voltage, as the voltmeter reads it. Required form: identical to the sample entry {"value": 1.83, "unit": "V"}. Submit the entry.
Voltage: {"value": 5.5, "unit": "V"}
